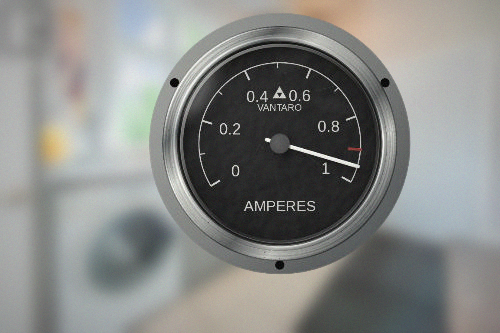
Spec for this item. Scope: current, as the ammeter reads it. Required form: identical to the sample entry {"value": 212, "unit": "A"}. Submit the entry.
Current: {"value": 0.95, "unit": "A"}
